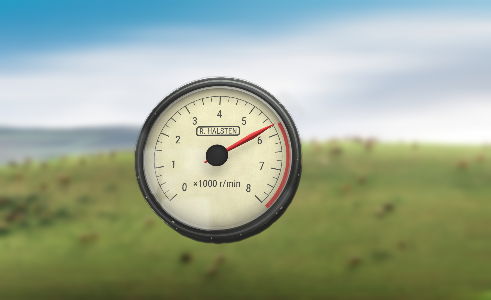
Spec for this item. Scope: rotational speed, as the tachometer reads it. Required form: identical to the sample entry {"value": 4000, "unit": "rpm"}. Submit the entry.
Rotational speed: {"value": 5750, "unit": "rpm"}
